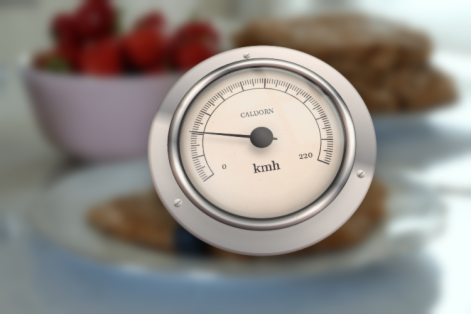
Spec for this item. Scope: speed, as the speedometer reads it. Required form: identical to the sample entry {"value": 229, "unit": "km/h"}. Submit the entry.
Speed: {"value": 40, "unit": "km/h"}
